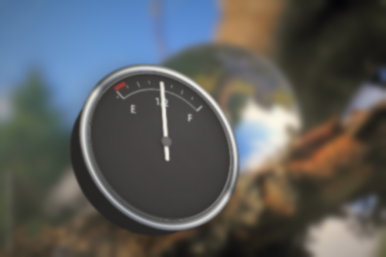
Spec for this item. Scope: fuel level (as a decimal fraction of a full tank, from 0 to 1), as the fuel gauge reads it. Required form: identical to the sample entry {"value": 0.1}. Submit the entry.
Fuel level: {"value": 0.5}
